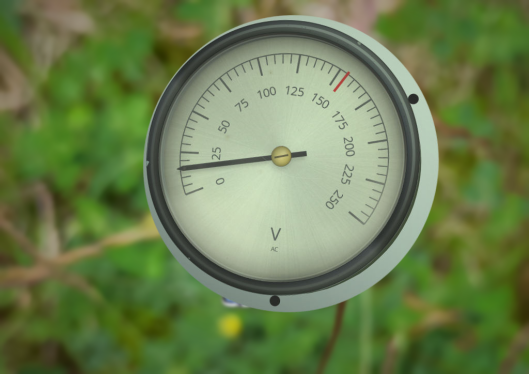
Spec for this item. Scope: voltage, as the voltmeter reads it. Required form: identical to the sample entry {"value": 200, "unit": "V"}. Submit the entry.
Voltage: {"value": 15, "unit": "V"}
